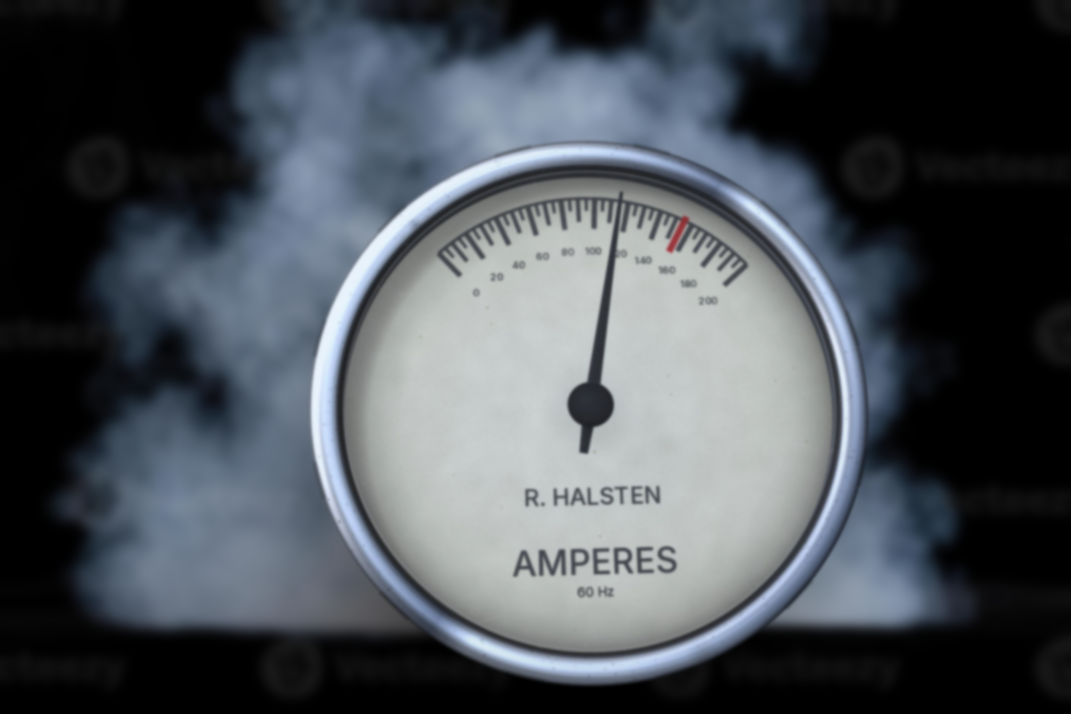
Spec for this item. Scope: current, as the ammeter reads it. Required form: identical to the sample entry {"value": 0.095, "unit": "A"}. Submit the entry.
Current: {"value": 115, "unit": "A"}
